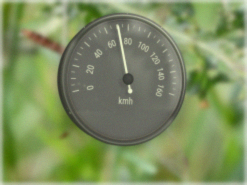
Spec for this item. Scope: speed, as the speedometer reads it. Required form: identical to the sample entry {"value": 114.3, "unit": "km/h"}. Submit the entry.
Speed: {"value": 70, "unit": "km/h"}
